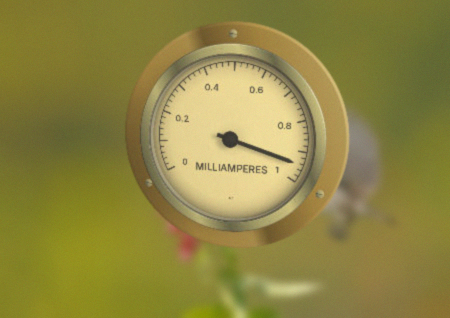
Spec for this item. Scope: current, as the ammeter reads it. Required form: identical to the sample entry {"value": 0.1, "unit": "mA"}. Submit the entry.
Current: {"value": 0.94, "unit": "mA"}
